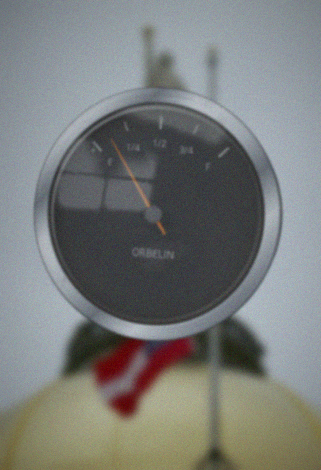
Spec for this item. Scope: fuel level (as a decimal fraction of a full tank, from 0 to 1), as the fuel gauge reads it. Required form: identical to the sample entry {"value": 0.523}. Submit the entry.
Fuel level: {"value": 0.125}
